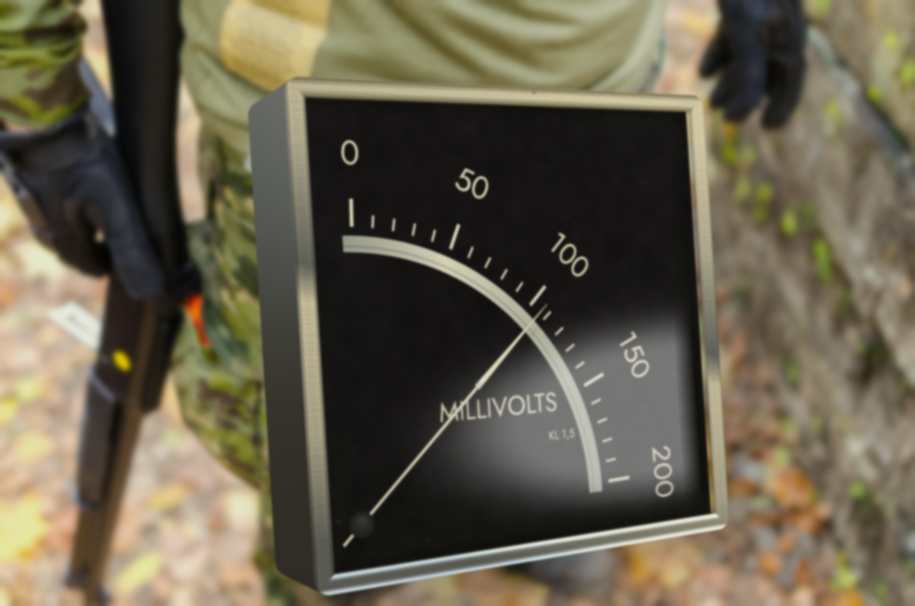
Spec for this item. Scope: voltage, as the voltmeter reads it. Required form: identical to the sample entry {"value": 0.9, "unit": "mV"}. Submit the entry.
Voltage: {"value": 105, "unit": "mV"}
